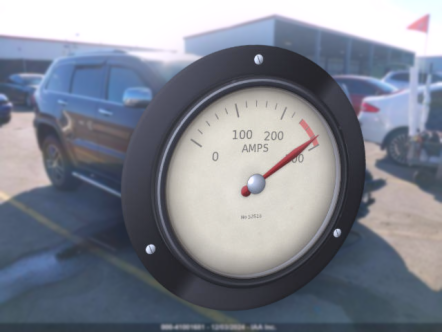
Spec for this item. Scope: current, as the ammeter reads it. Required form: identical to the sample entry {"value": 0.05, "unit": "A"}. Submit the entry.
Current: {"value": 280, "unit": "A"}
